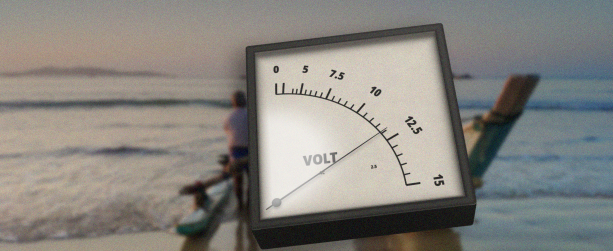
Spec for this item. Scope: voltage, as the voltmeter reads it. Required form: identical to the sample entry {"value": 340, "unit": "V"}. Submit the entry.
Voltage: {"value": 12, "unit": "V"}
